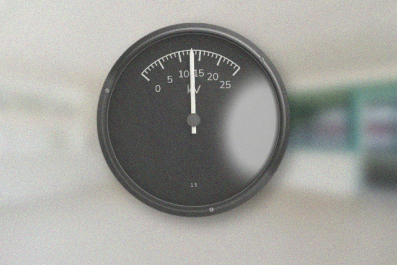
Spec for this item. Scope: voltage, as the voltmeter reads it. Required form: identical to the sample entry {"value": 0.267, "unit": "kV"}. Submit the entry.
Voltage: {"value": 13, "unit": "kV"}
